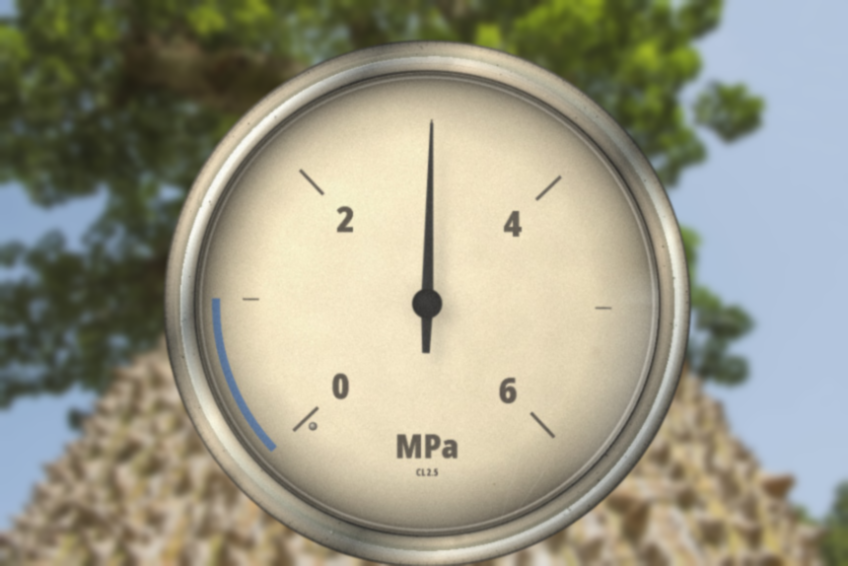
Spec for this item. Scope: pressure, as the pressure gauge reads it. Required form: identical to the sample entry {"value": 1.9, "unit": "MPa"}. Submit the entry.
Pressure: {"value": 3, "unit": "MPa"}
